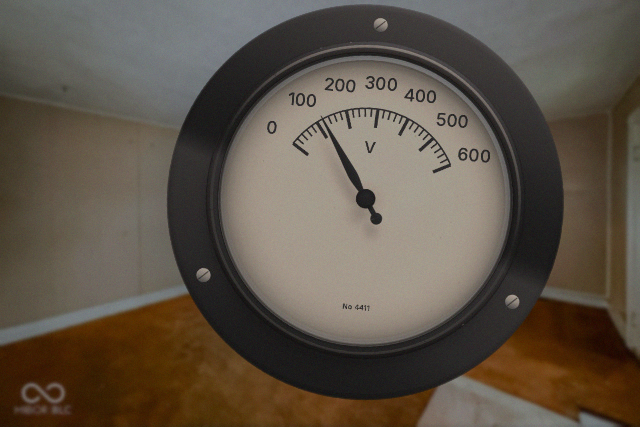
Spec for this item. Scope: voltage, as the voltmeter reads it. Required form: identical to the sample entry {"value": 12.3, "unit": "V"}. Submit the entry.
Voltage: {"value": 120, "unit": "V"}
